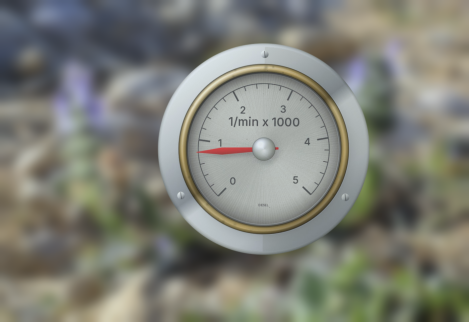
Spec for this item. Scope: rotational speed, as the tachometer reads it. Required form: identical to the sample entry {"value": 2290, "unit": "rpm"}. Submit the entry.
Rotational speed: {"value": 800, "unit": "rpm"}
